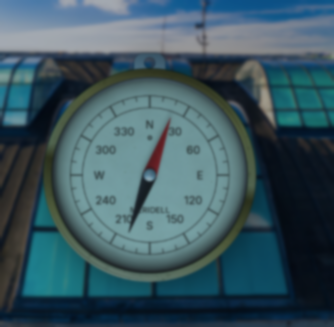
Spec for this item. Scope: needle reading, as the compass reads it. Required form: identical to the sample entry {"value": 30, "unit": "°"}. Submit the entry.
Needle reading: {"value": 20, "unit": "°"}
